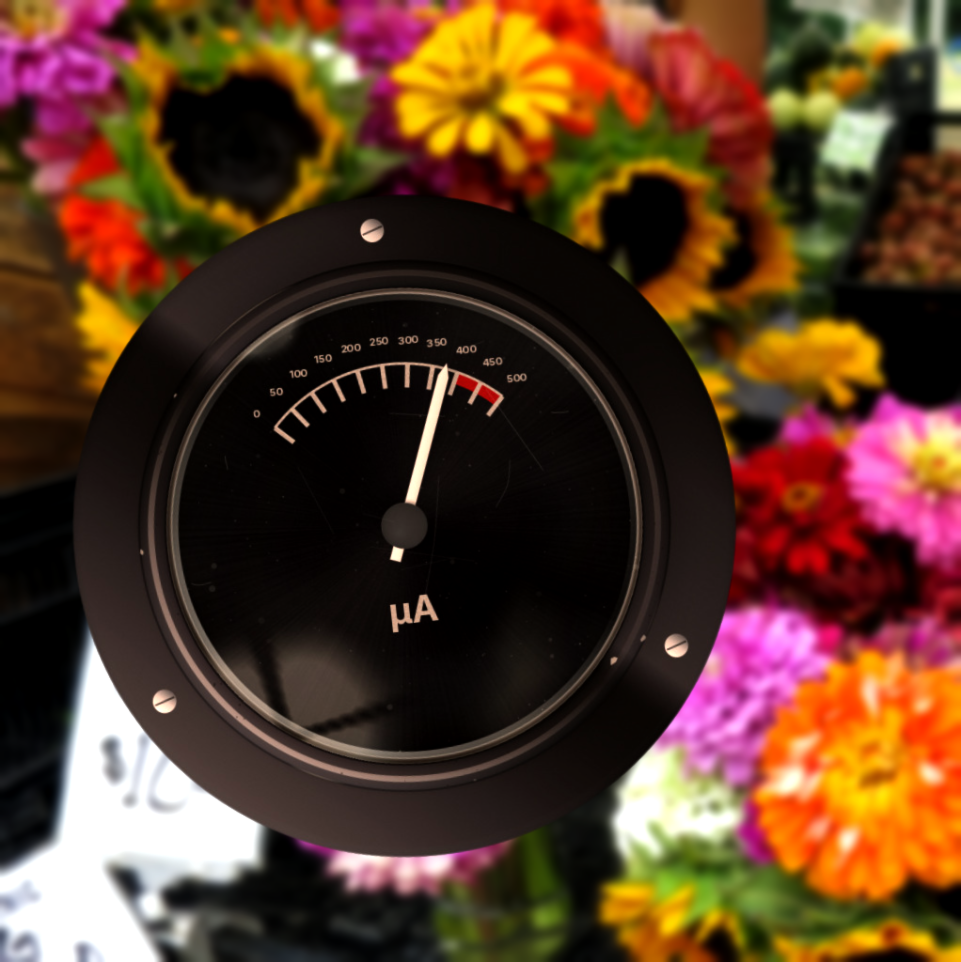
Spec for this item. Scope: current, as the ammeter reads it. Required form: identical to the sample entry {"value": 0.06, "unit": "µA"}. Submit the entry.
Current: {"value": 375, "unit": "µA"}
